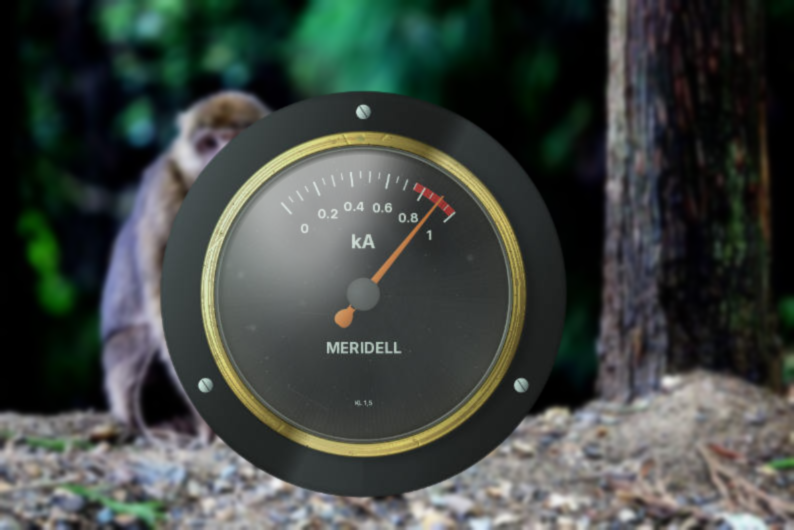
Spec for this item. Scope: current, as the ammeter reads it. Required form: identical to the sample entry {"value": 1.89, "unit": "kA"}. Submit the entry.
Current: {"value": 0.9, "unit": "kA"}
